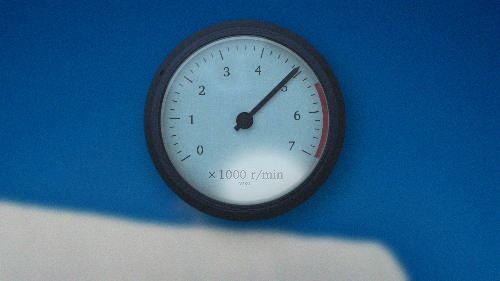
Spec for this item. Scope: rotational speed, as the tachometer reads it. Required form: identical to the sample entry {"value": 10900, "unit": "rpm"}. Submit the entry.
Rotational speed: {"value": 4900, "unit": "rpm"}
